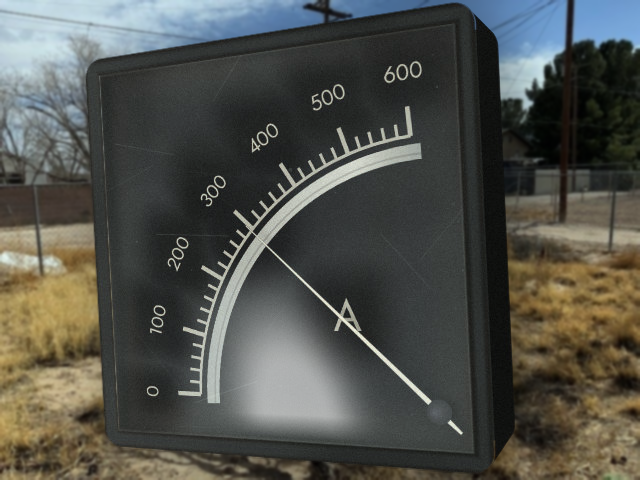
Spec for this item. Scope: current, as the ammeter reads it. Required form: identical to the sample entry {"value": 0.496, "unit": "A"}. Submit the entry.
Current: {"value": 300, "unit": "A"}
